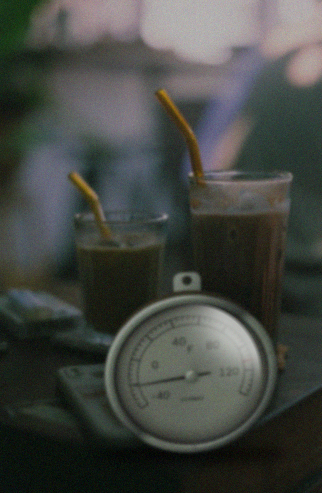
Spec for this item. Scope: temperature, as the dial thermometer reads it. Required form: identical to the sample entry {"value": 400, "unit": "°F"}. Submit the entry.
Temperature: {"value": -20, "unit": "°F"}
